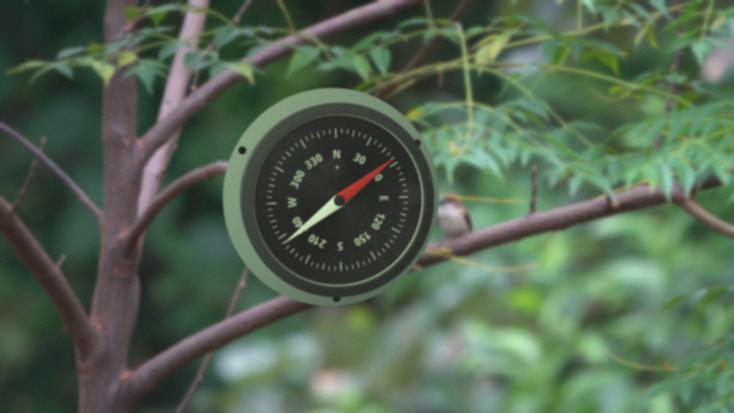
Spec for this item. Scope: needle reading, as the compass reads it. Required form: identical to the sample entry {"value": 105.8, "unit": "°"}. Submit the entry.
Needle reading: {"value": 55, "unit": "°"}
